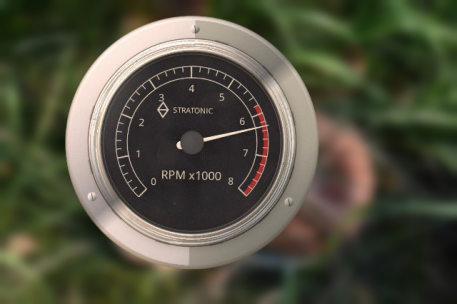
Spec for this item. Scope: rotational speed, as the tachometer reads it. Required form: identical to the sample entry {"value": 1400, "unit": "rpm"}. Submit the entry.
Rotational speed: {"value": 6300, "unit": "rpm"}
